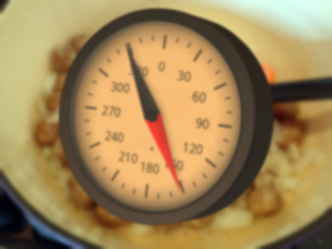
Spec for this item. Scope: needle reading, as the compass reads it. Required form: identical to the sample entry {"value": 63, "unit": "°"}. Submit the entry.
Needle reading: {"value": 150, "unit": "°"}
